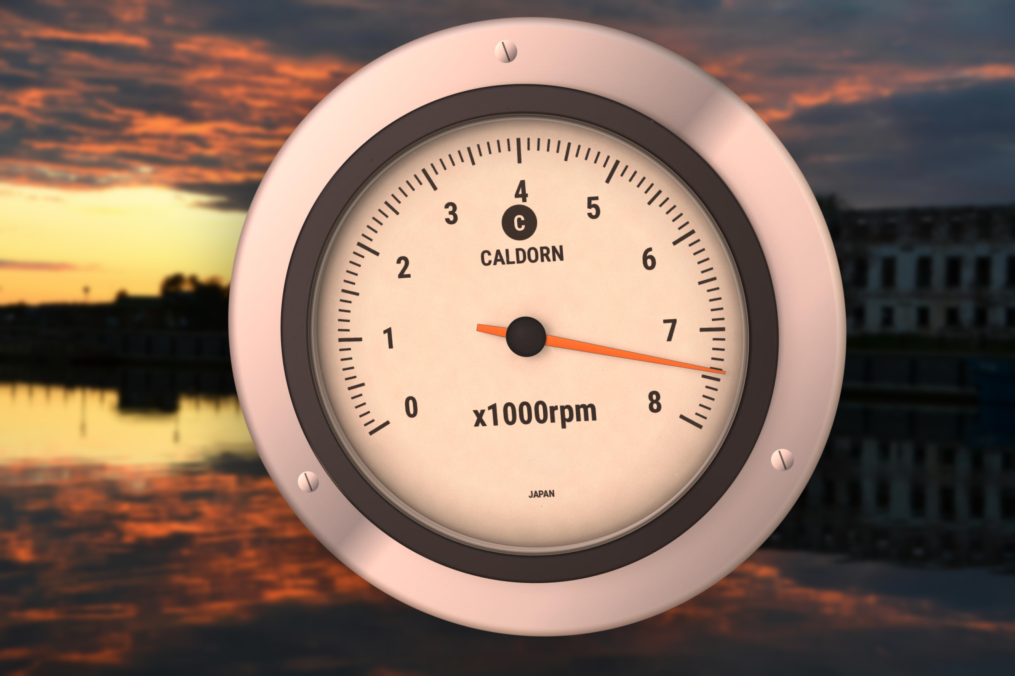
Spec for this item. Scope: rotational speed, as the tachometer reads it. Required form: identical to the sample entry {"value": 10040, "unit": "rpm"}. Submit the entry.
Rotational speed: {"value": 7400, "unit": "rpm"}
